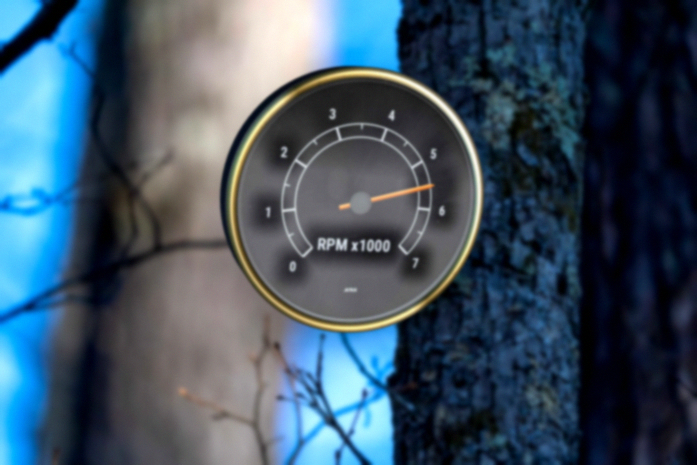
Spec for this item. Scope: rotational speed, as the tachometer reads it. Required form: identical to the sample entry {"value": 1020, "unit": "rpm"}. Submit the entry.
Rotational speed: {"value": 5500, "unit": "rpm"}
